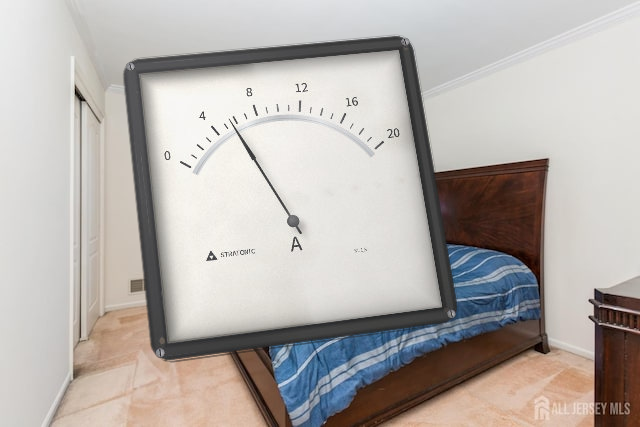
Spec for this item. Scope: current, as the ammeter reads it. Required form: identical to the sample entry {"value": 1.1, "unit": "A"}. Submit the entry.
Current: {"value": 5.5, "unit": "A"}
